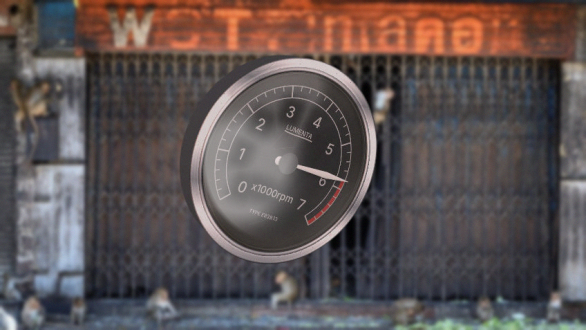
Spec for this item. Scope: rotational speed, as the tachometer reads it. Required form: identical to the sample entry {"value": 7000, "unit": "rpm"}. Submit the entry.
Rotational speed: {"value": 5800, "unit": "rpm"}
